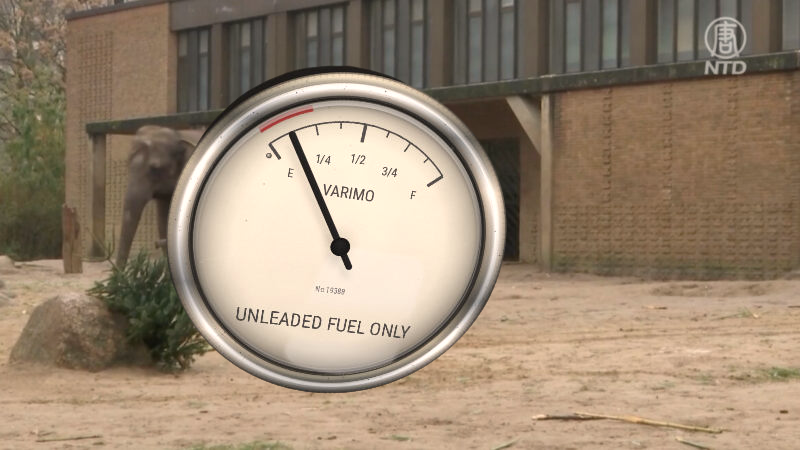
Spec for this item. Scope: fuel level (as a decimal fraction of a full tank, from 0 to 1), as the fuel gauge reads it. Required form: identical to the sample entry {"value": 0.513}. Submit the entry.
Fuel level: {"value": 0.125}
